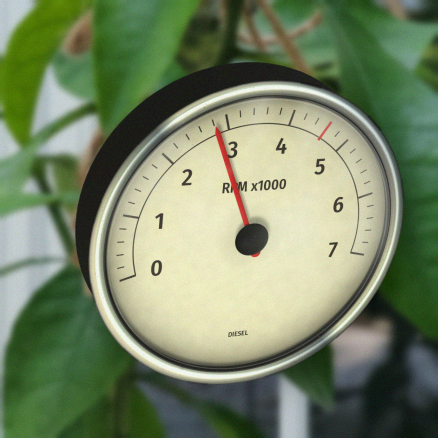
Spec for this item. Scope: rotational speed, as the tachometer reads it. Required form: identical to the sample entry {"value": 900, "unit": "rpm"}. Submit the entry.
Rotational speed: {"value": 2800, "unit": "rpm"}
